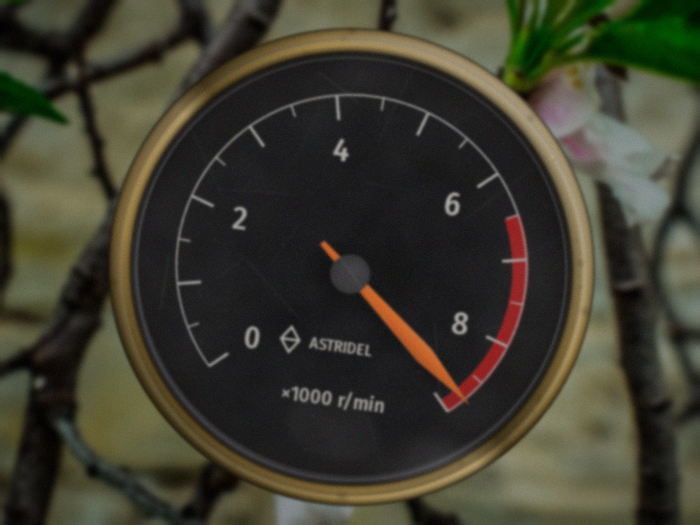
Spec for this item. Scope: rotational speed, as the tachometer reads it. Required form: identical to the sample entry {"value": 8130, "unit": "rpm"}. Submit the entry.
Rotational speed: {"value": 8750, "unit": "rpm"}
